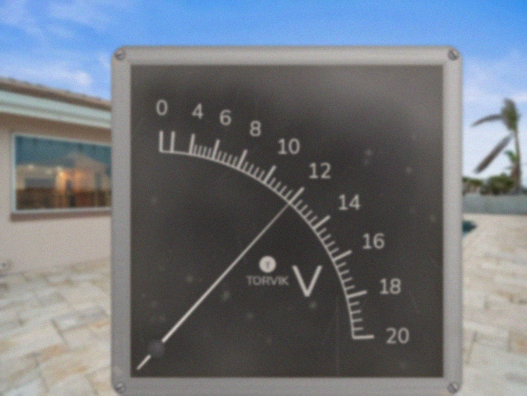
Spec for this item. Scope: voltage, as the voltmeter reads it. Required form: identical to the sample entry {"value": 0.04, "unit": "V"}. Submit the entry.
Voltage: {"value": 12, "unit": "V"}
